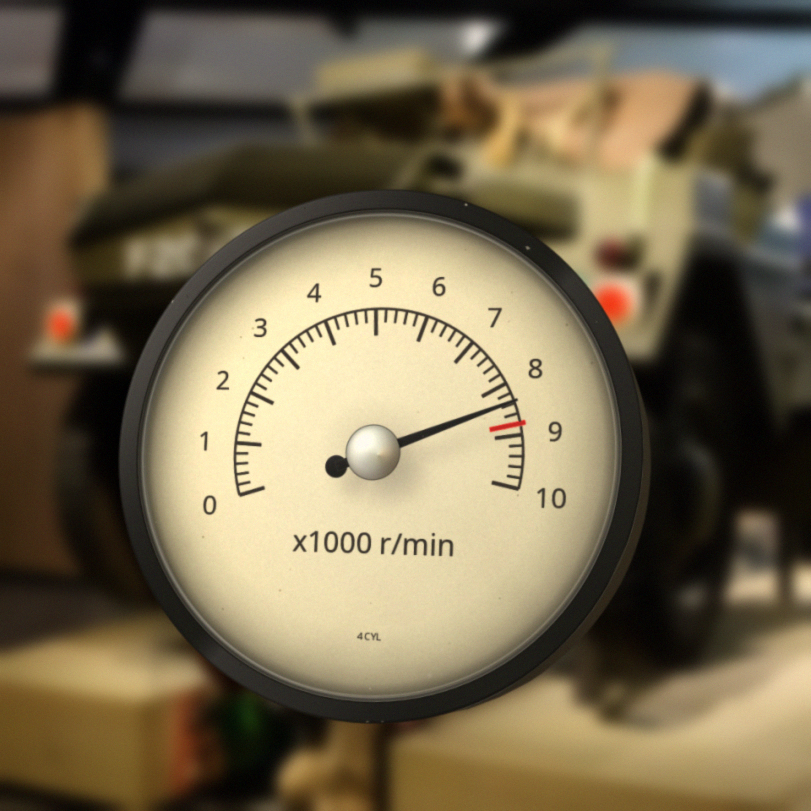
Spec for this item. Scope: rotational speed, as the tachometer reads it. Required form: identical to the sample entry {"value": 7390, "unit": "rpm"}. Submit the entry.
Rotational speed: {"value": 8400, "unit": "rpm"}
